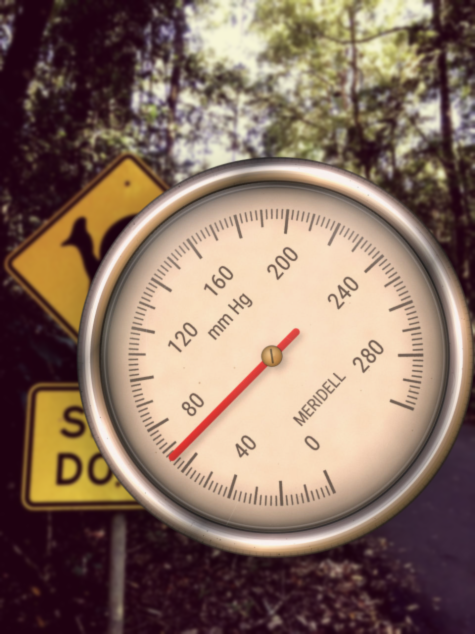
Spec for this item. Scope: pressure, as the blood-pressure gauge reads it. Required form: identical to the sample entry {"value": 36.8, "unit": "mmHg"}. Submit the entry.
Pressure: {"value": 66, "unit": "mmHg"}
